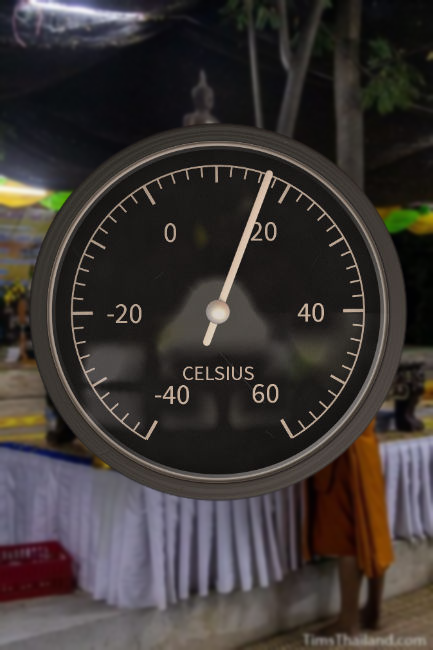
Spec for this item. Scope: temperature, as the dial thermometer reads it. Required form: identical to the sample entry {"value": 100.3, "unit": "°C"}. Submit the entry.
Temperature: {"value": 17, "unit": "°C"}
